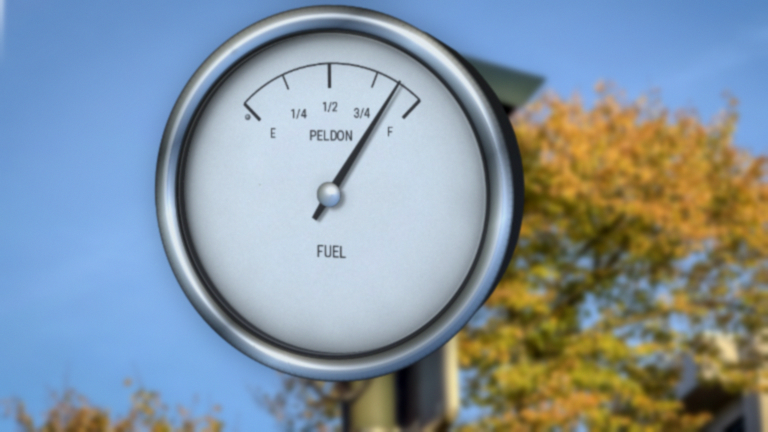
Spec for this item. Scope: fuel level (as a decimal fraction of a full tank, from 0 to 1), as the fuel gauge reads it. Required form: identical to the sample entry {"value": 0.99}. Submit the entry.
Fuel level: {"value": 0.875}
